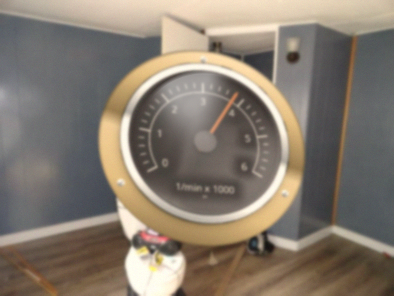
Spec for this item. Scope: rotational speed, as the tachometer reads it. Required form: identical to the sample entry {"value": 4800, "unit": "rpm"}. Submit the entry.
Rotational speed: {"value": 3800, "unit": "rpm"}
